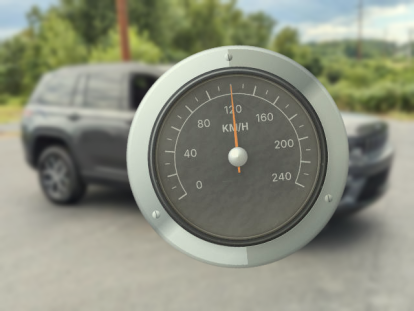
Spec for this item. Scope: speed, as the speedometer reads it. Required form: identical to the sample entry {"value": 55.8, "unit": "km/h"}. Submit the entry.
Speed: {"value": 120, "unit": "km/h"}
